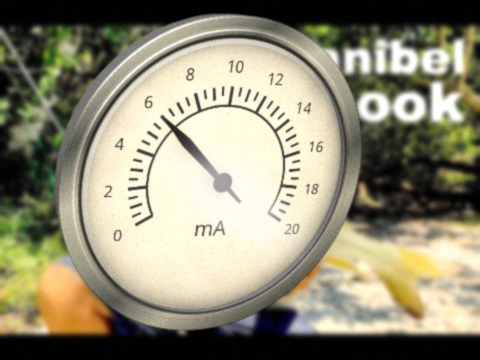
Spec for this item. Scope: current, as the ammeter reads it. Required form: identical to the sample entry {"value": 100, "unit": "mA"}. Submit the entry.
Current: {"value": 6, "unit": "mA"}
